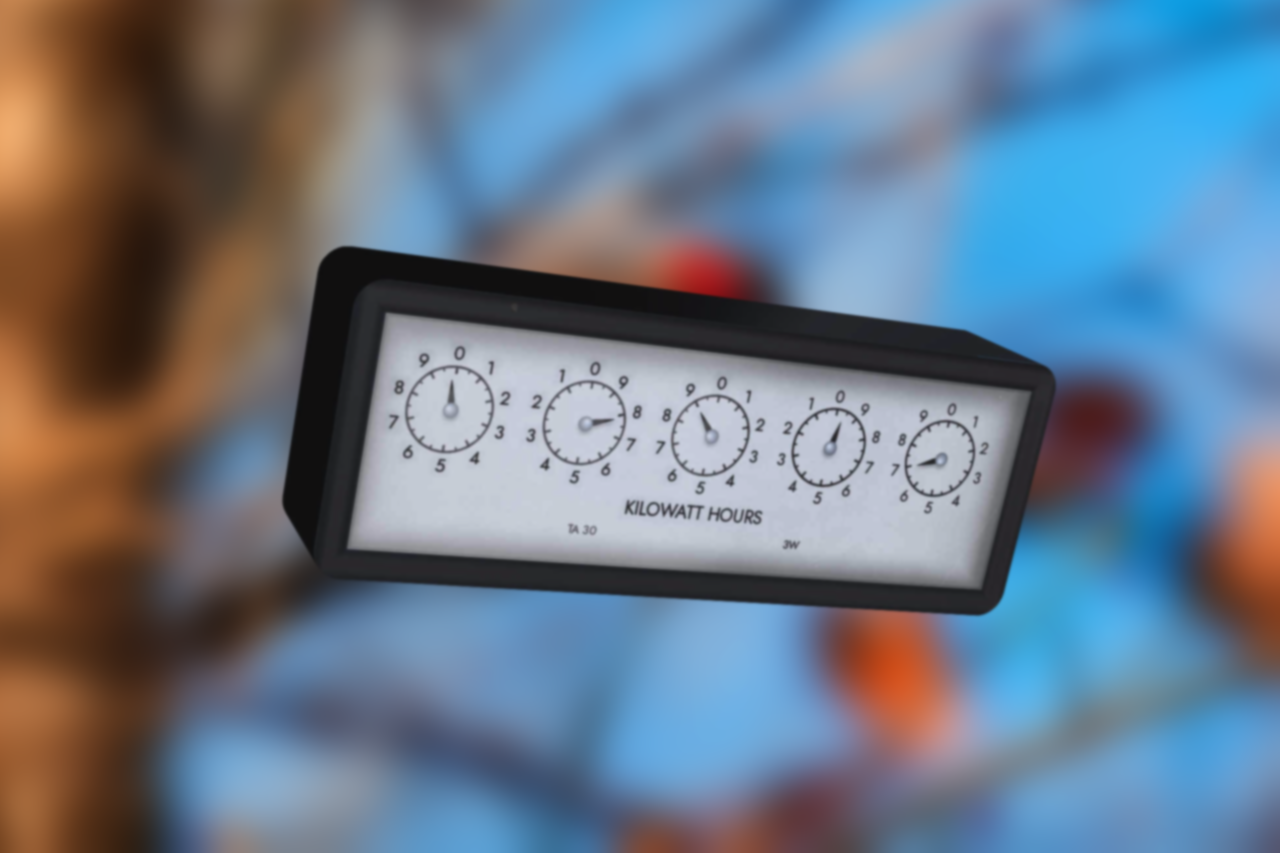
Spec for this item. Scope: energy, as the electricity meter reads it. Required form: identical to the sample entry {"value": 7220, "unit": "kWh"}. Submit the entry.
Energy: {"value": 97897, "unit": "kWh"}
